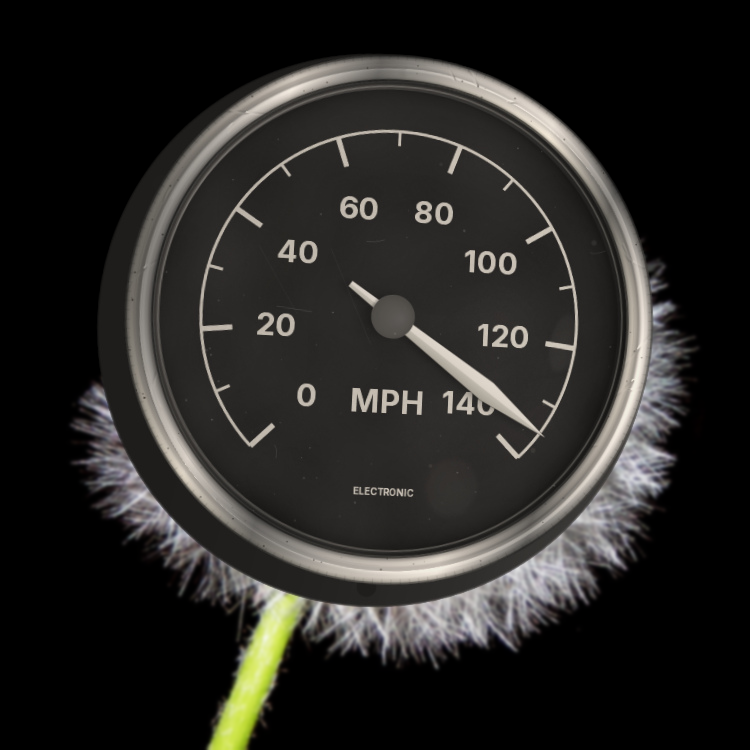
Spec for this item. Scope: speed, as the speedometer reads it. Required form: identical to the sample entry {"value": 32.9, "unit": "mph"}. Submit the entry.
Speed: {"value": 135, "unit": "mph"}
